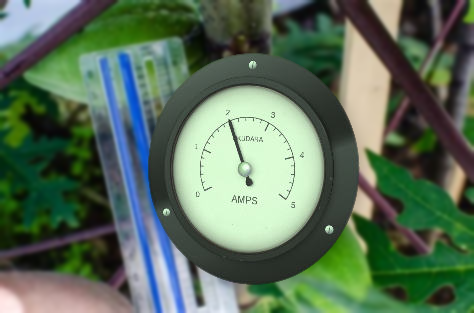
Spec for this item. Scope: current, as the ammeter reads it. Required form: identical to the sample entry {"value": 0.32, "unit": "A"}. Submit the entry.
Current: {"value": 2, "unit": "A"}
